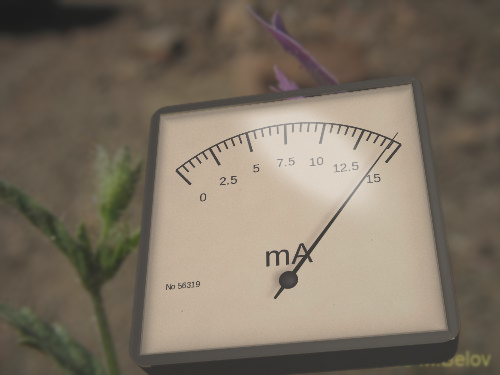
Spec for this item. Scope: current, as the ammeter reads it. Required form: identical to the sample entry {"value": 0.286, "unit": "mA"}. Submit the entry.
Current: {"value": 14.5, "unit": "mA"}
